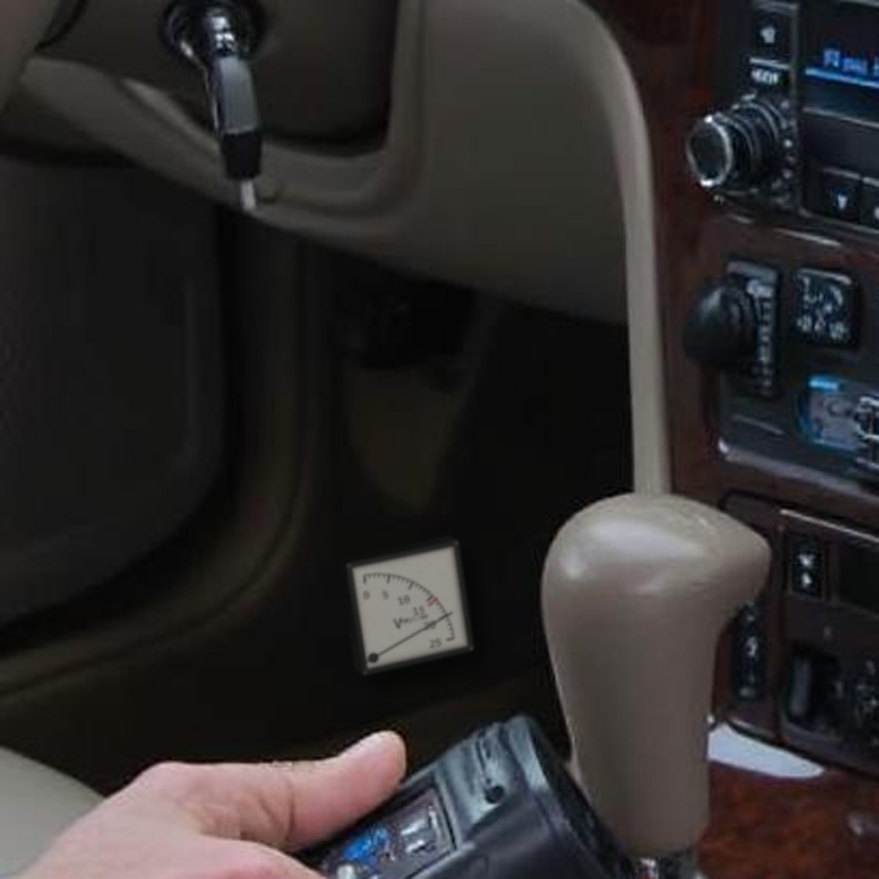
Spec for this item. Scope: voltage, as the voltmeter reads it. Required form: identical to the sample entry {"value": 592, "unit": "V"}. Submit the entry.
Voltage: {"value": 20, "unit": "V"}
